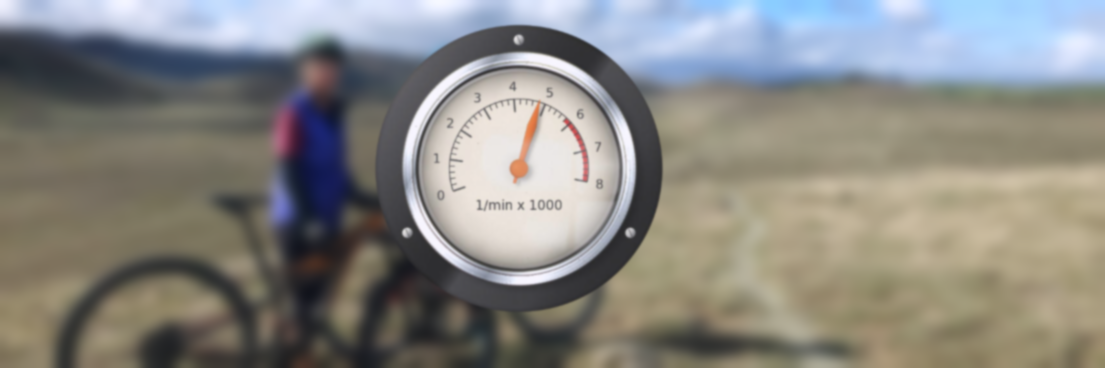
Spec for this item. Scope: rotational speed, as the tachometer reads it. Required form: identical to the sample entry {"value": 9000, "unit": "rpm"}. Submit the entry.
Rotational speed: {"value": 4800, "unit": "rpm"}
